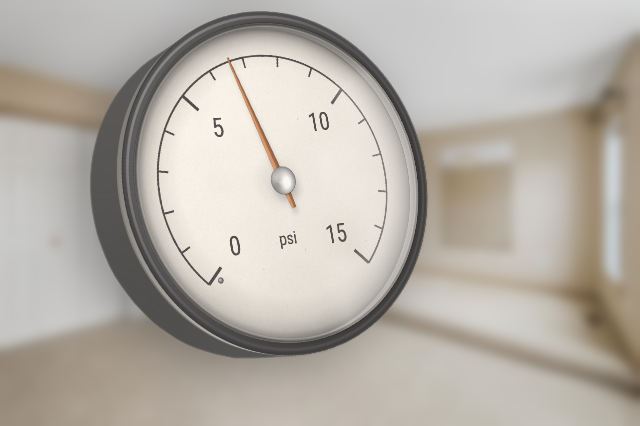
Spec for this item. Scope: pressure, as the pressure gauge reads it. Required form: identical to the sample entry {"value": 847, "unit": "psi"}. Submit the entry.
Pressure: {"value": 6.5, "unit": "psi"}
